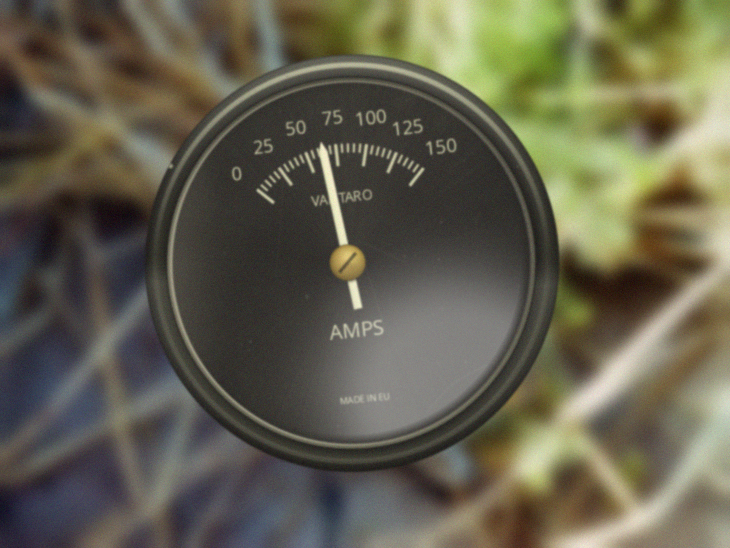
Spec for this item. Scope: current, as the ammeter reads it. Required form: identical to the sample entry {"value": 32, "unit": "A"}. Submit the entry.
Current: {"value": 65, "unit": "A"}
